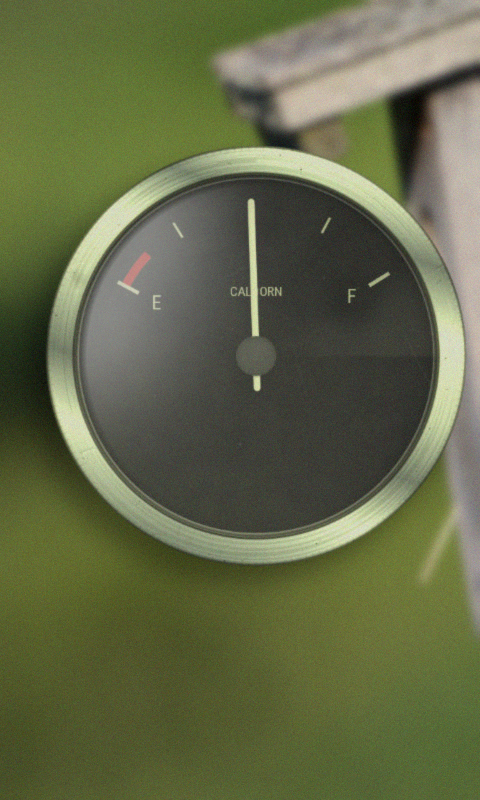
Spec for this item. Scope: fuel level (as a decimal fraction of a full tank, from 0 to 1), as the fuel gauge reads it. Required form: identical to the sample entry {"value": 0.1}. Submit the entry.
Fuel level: {"value": 0.5}
